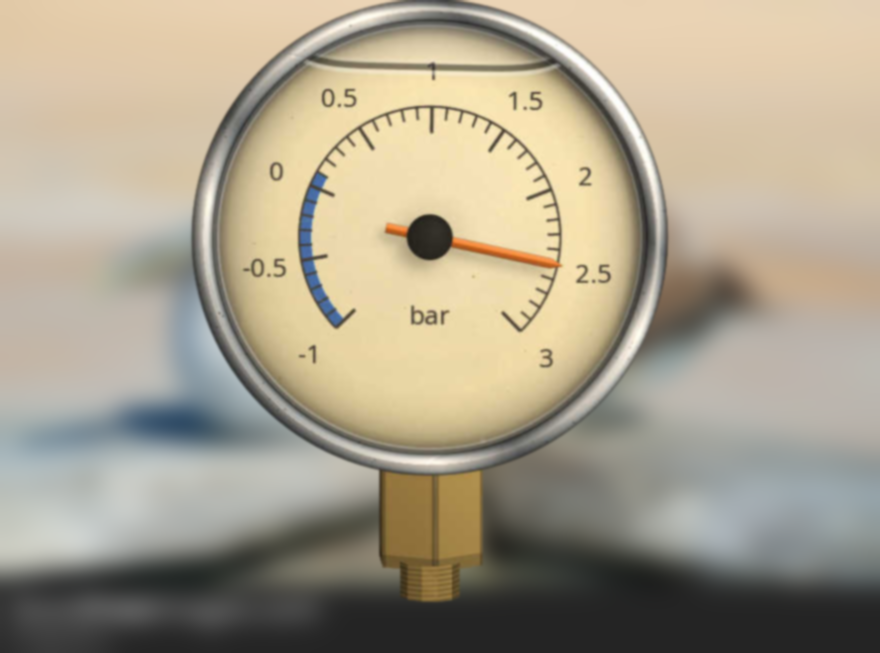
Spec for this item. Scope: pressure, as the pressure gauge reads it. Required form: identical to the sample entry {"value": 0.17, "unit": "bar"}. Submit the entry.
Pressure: {"value": 2.5, "unit": "bar"}
